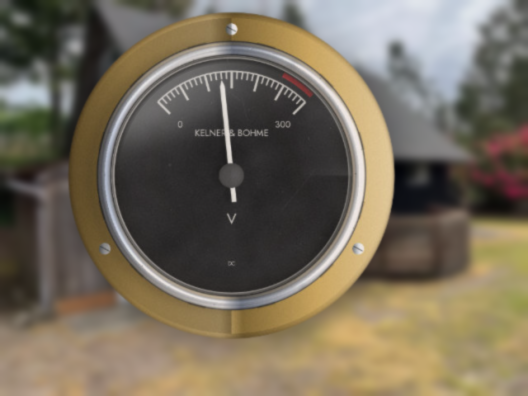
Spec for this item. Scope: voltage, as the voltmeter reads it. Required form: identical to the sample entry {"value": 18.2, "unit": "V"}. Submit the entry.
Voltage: {"value": 130, "unit": "V"}
